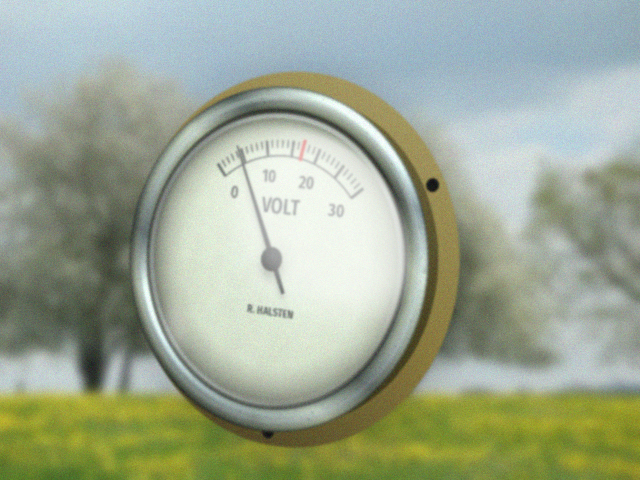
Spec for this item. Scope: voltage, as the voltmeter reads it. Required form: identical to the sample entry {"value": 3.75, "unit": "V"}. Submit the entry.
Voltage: {"value": 5, "unit": "V"}
